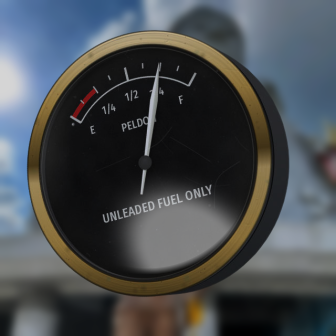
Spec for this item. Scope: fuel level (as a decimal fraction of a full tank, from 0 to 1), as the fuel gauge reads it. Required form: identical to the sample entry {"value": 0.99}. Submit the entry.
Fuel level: {"value": 0.75}
